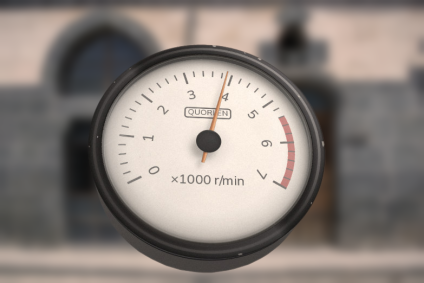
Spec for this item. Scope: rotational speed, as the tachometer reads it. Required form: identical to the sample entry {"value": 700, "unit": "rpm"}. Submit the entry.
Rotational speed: {"value": 3900, "unit": "rpm"}
